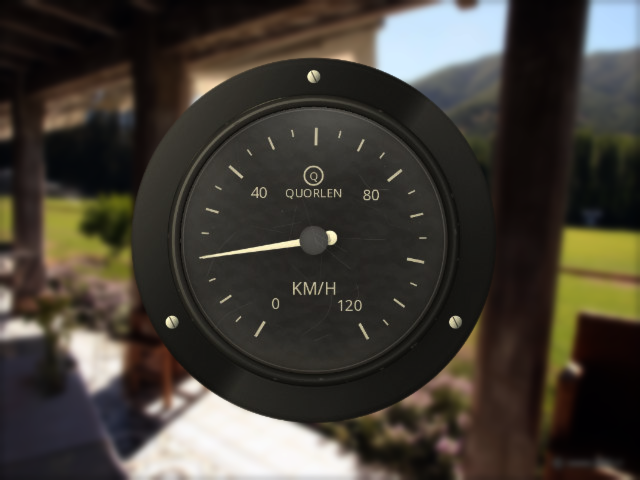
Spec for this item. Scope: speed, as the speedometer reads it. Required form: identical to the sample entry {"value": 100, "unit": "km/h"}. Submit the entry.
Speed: {"value": 20, "unit": "km/h"}
